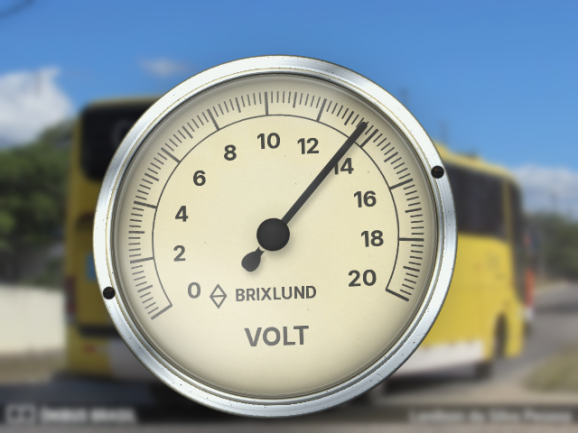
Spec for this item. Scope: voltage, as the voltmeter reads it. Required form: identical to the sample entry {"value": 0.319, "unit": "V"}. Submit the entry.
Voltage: {"value": 13.6, "unit": "V"}
